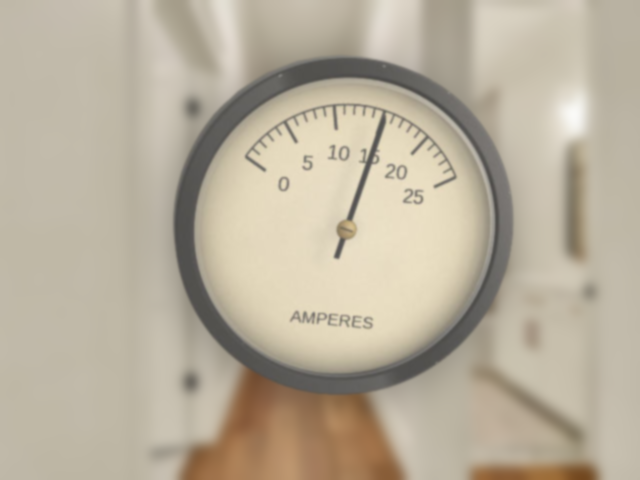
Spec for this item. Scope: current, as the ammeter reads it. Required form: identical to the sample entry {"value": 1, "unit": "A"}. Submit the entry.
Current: {"value": 15, "unit": "A"}
